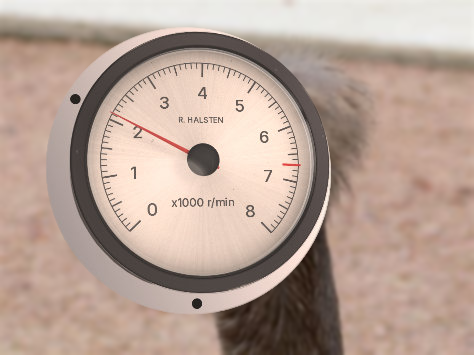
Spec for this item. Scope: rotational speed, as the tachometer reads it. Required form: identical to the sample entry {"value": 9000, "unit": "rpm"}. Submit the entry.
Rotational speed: {"value": 2100, "unit": "rpm"}
